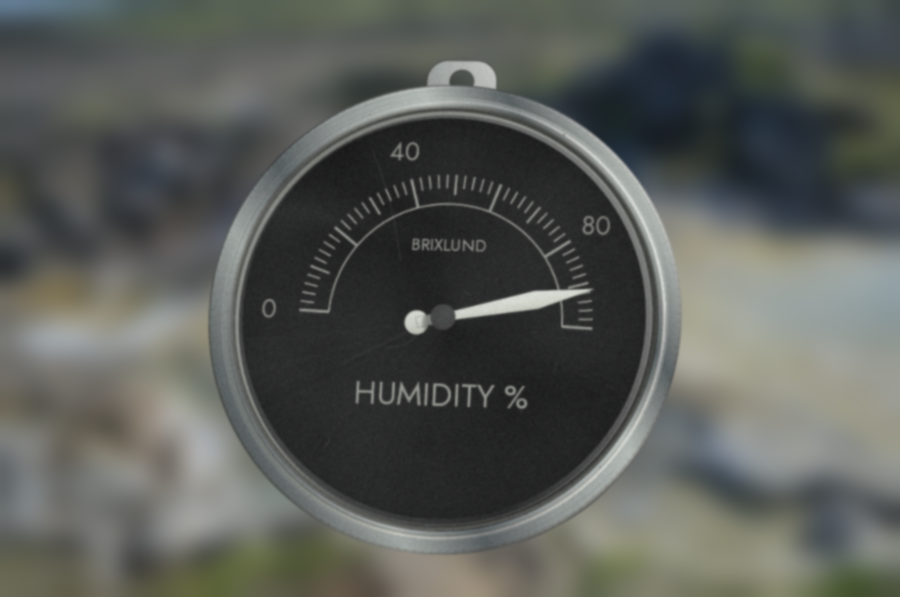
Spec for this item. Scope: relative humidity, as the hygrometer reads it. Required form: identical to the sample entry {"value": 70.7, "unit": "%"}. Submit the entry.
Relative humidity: {"value": 92, "unit": "%"}
